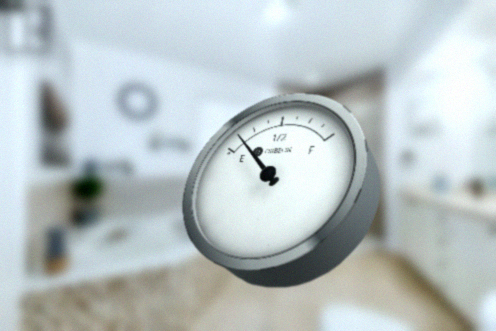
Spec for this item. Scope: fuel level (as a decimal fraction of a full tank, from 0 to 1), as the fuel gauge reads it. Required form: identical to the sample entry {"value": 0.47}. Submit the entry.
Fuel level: {"value": 0.125}
